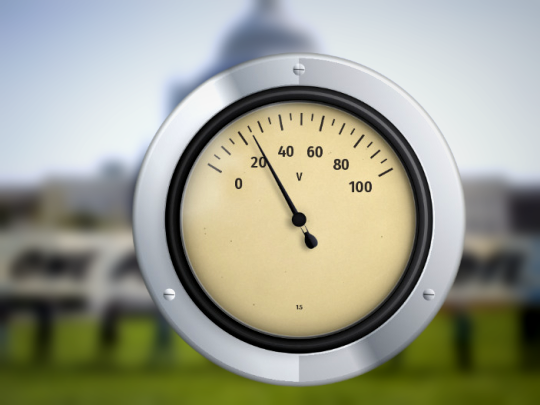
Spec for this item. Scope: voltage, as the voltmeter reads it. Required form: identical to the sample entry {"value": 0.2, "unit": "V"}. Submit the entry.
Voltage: {"value": 25, "unit": "V"}
